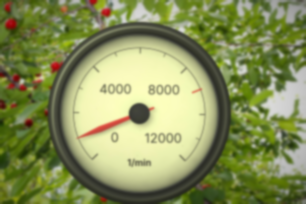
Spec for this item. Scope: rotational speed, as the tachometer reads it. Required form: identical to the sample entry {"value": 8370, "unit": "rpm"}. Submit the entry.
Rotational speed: {"value": 1000, "unit": "rpm"}
